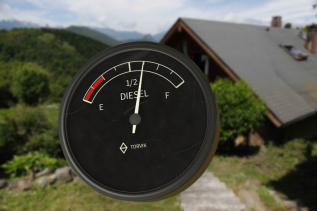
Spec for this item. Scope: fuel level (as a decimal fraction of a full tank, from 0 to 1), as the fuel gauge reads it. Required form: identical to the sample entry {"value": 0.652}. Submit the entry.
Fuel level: {"value": 0.625}
